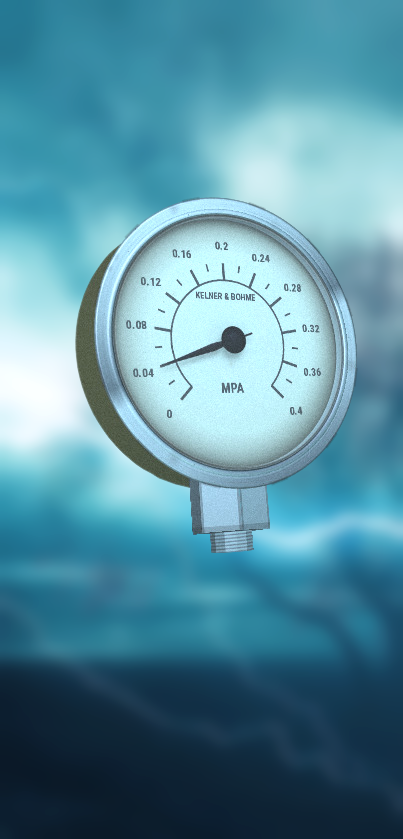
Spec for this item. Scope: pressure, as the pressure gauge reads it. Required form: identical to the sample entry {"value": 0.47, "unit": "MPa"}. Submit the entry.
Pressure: {"value": 0.04, "unit": "MPa"}
